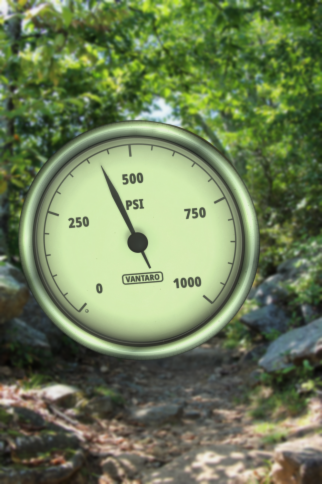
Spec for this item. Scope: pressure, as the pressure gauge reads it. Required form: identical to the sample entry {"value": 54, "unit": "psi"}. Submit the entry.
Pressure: {"value": 425, "unit": "psi"}
